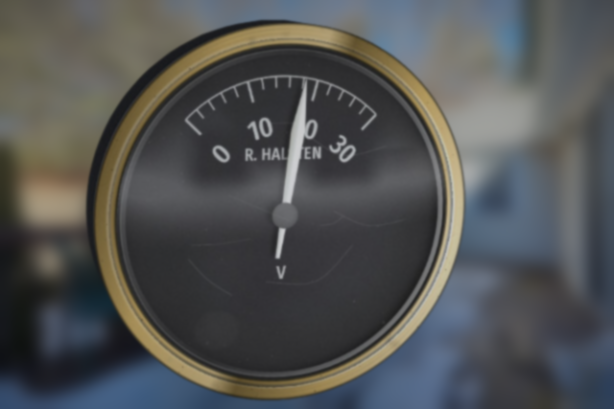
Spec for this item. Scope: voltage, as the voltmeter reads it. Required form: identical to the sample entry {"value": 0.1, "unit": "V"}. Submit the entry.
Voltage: {"value": 18, "unit": "V"}
